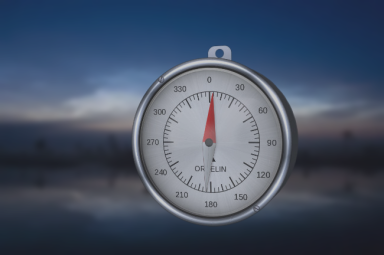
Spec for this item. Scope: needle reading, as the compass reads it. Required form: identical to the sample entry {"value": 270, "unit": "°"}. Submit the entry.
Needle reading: {"value": 5, "unit": "°"}
